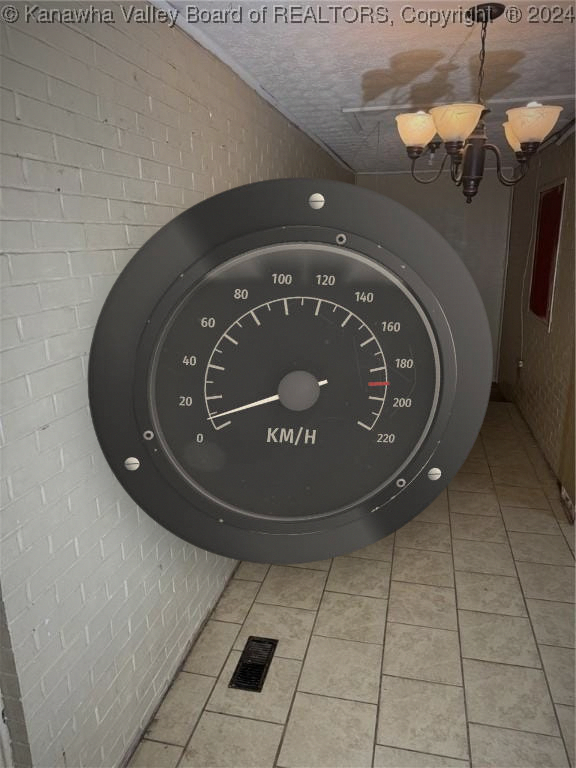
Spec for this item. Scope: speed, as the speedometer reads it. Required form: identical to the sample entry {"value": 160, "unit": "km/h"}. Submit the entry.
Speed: {"value": 10, "unit": "km/h"}
